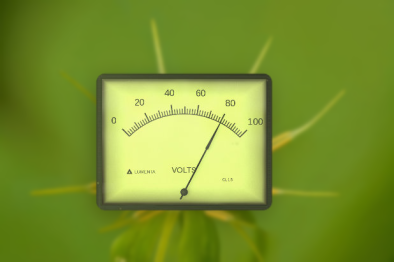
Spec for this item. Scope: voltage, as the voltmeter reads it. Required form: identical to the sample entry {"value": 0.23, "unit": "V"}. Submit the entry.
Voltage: {"value": 80, "unit": "V"}
